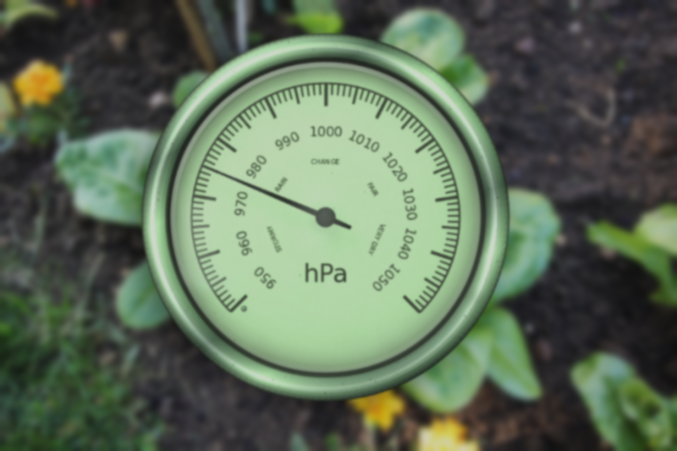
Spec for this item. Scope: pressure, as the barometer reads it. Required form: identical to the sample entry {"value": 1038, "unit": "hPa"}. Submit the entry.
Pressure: {"value": 975, "unit": "hPa"}
